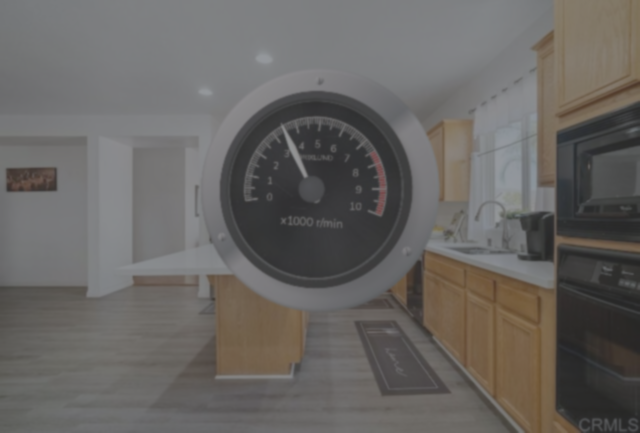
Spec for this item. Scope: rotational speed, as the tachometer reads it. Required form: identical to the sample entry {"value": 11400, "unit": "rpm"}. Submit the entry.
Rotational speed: {"value": 3500, "unit": "rpm"}
